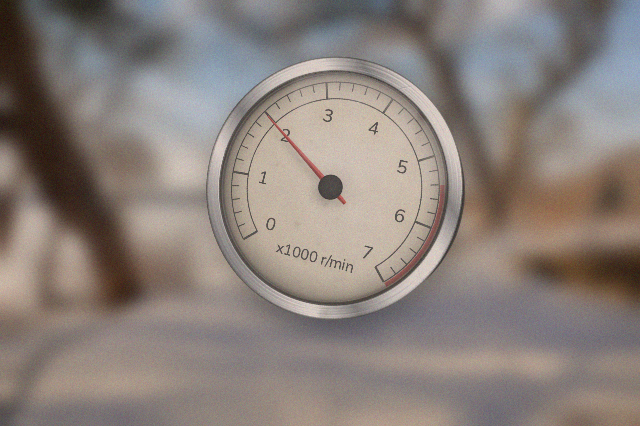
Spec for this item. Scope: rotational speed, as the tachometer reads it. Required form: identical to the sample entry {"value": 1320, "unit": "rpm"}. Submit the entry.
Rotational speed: {"value": 2000, "unit": "rpm"}
